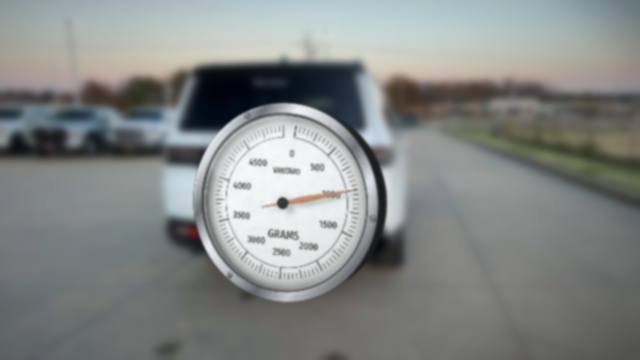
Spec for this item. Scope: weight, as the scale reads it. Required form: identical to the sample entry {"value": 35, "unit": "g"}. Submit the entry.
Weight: {"value": 1000, "unit": "g"}
